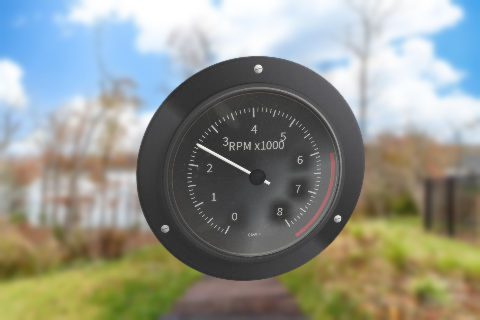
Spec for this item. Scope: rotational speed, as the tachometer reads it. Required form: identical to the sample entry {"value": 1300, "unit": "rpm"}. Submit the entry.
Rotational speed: {"value": 2500, "unit": "rpm"}
